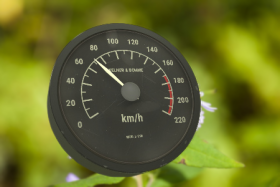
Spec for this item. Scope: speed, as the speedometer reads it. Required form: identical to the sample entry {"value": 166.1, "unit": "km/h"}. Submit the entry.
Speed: {"value": 70, "unit": "km/h"}
